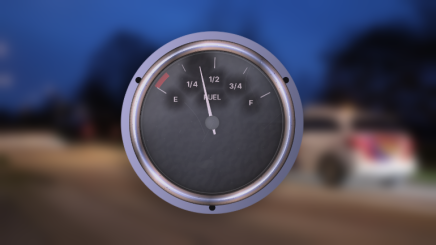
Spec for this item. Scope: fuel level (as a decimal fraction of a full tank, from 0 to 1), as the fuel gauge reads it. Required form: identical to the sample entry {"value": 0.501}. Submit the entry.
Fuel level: {"value": 0.375}
